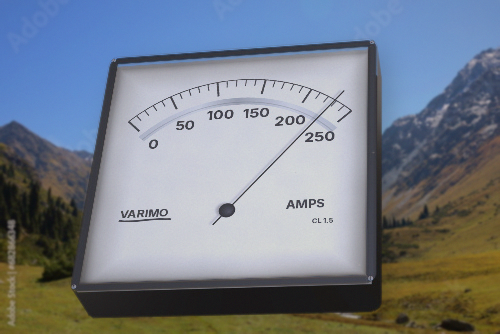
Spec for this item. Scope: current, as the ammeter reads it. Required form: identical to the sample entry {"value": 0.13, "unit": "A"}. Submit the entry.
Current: {"value": 230, "unit": "A"}
